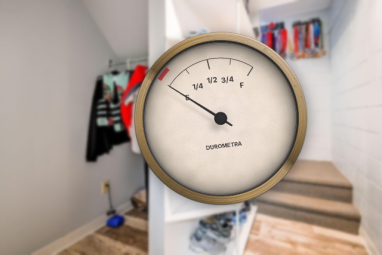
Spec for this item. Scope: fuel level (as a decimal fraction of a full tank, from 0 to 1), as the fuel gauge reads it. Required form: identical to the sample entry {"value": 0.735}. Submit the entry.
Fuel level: {"value": 0}
